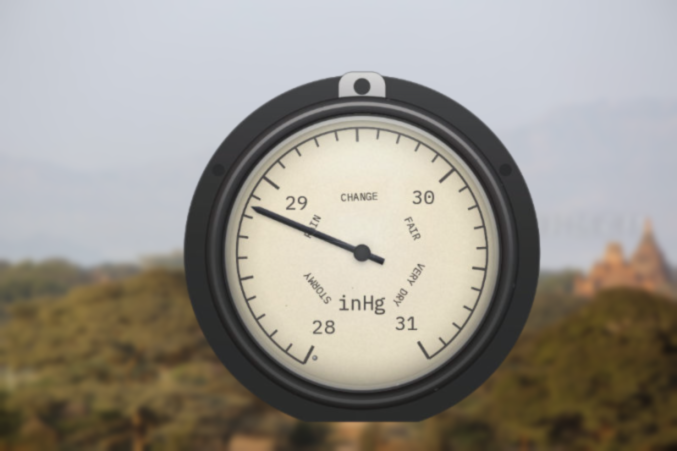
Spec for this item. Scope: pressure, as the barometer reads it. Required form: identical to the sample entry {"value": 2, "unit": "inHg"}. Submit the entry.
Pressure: {"value": 28.85, "unit": "inHg"}
